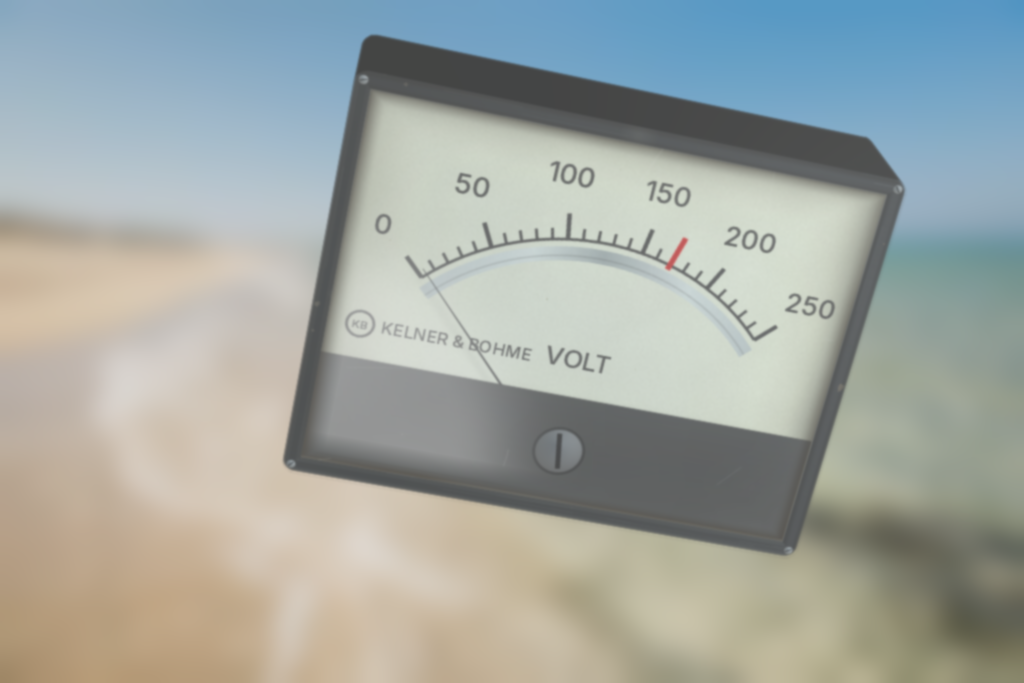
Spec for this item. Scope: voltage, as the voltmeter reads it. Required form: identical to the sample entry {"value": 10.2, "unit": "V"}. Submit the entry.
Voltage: {"value": 5, "unit": "V"}
